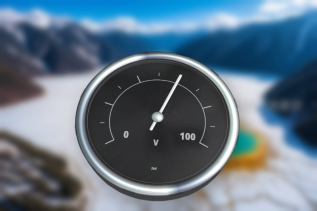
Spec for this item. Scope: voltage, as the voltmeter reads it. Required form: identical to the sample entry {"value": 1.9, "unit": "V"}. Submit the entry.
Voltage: {"value": 60, "unit": "V"}
